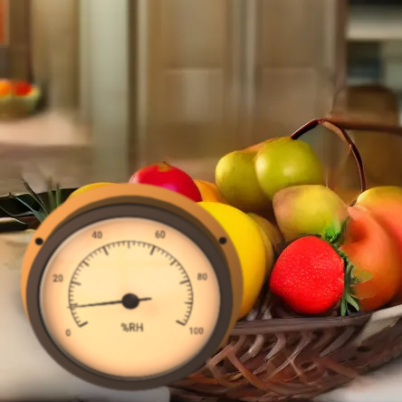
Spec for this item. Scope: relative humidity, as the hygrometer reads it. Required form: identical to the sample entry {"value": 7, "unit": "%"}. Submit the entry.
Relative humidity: {"value": 10, "unit": "%"}
